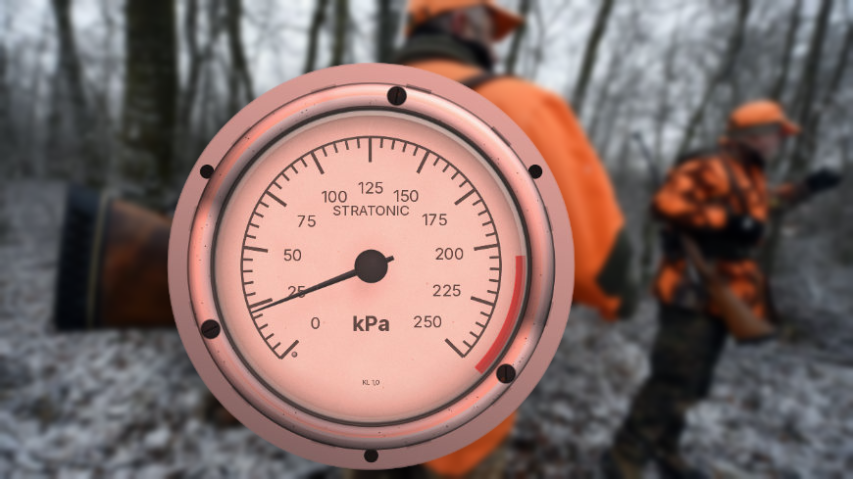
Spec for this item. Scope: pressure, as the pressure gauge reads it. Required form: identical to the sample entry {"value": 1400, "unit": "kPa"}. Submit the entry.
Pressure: {"value": 22.5, "unit": "kPa"}
